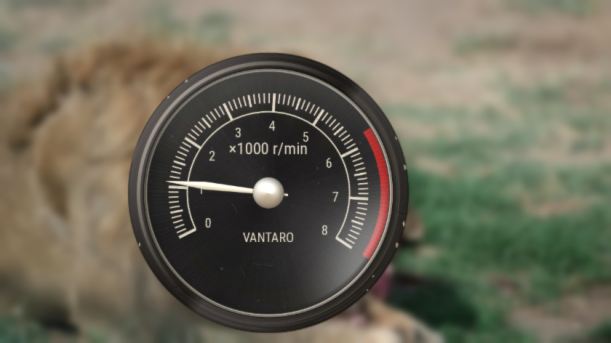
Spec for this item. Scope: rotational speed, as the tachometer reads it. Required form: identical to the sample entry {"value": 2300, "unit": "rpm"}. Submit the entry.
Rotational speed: {"value": 1100, "unit": "rpm"}
